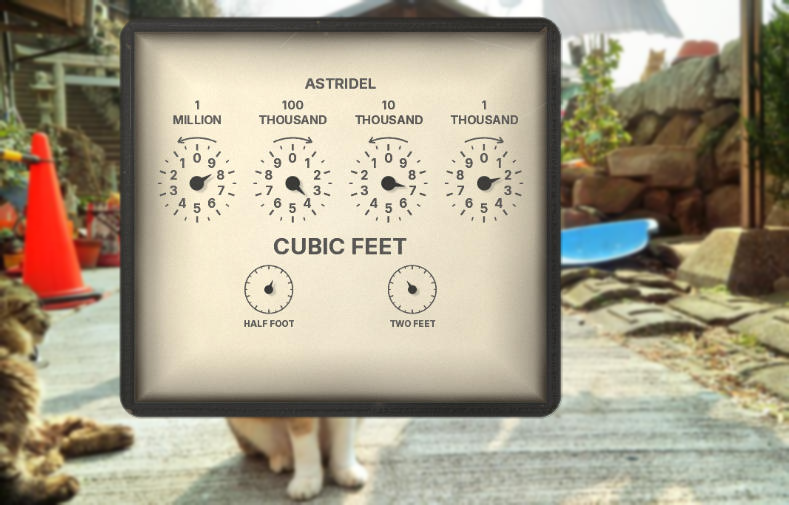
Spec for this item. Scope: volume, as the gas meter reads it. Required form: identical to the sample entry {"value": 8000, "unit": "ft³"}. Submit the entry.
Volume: {"value": 837200, "unit": "ft³"}
